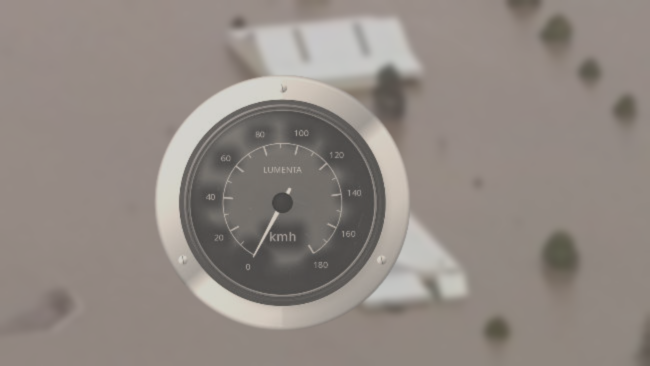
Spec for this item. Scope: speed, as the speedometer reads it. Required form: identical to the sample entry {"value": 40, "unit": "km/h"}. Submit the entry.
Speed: {"value": 0, "unit": "km/h"}
